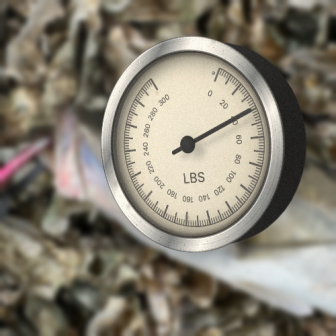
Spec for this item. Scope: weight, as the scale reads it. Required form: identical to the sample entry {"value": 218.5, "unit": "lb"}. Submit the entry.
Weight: {"value": 40, "unit": "lb"}
